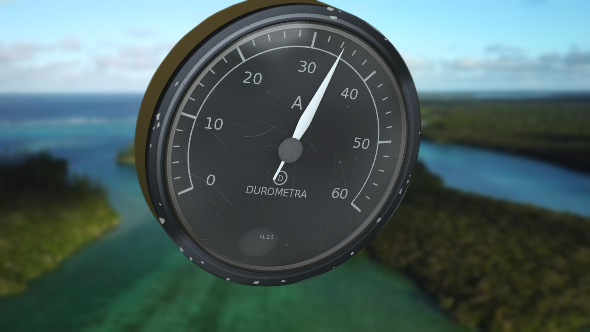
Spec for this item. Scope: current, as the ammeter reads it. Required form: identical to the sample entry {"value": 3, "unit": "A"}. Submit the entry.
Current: {"value": 34, "unit": "A"}
